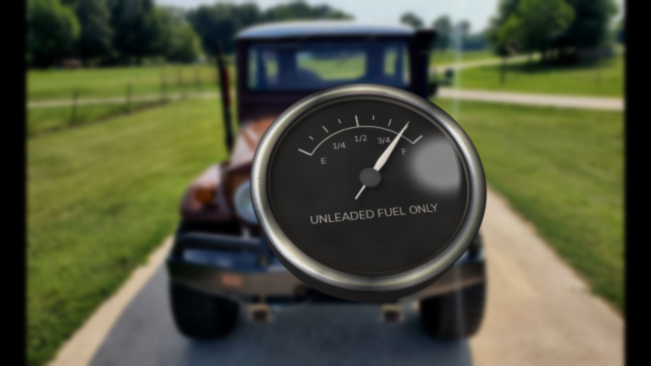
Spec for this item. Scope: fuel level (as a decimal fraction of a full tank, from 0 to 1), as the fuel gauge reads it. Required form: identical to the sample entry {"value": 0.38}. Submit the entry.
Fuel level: {"value": 0.875}
